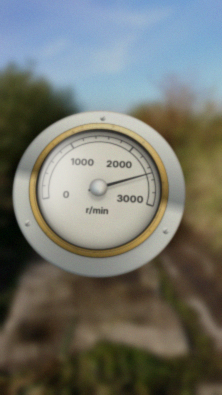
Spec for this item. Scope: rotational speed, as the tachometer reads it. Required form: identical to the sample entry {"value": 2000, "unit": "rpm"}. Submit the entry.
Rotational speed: {"value": 2500, "unit": "rpm"}
